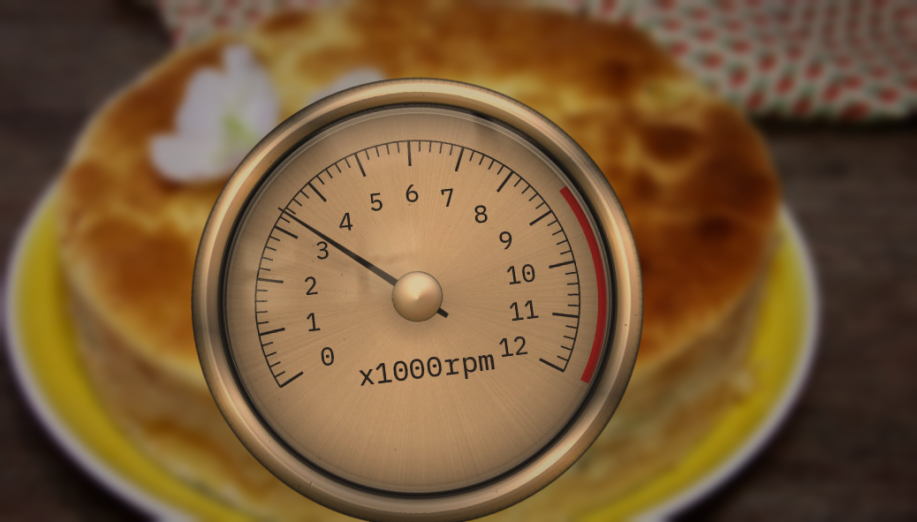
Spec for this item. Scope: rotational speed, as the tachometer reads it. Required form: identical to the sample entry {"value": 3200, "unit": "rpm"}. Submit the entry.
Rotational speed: {"value": 3300, "unit": "rpm"}
